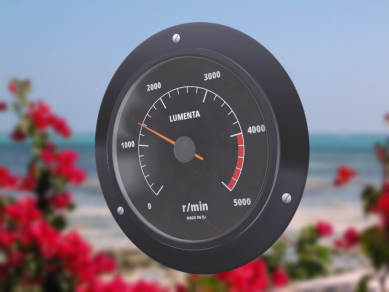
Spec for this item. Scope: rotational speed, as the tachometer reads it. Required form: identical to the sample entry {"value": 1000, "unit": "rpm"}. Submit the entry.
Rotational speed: {"value": 1400, "unit": "rpm"}
